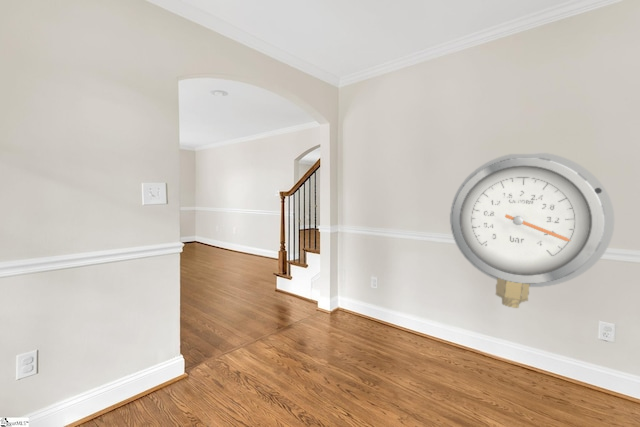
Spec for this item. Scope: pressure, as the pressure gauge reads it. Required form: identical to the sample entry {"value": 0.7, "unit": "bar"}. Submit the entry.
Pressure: {"value": 3.6, "unit": "bar"}
